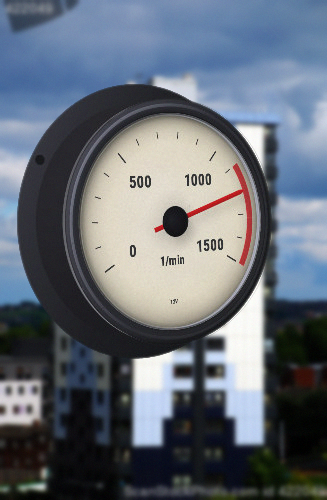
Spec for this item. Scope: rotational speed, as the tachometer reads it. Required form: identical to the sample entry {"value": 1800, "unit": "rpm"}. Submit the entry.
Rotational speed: {"value": 1200, "unit": "rpm"}
